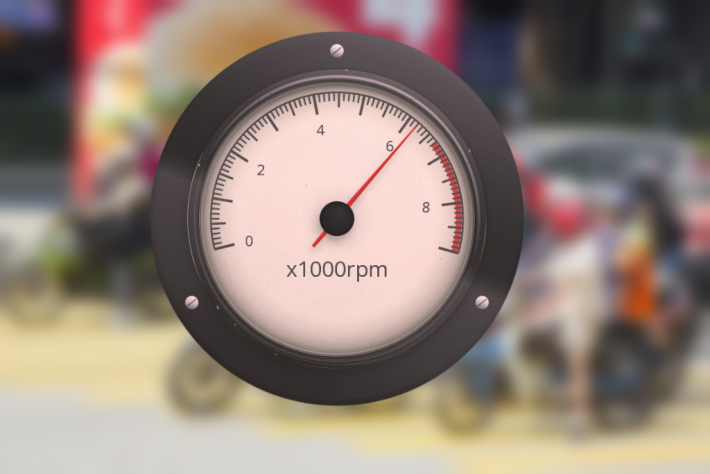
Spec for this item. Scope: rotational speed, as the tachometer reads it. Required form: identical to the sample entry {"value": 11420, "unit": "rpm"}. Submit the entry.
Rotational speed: {"value": 6200, "unit": "rpm"}
